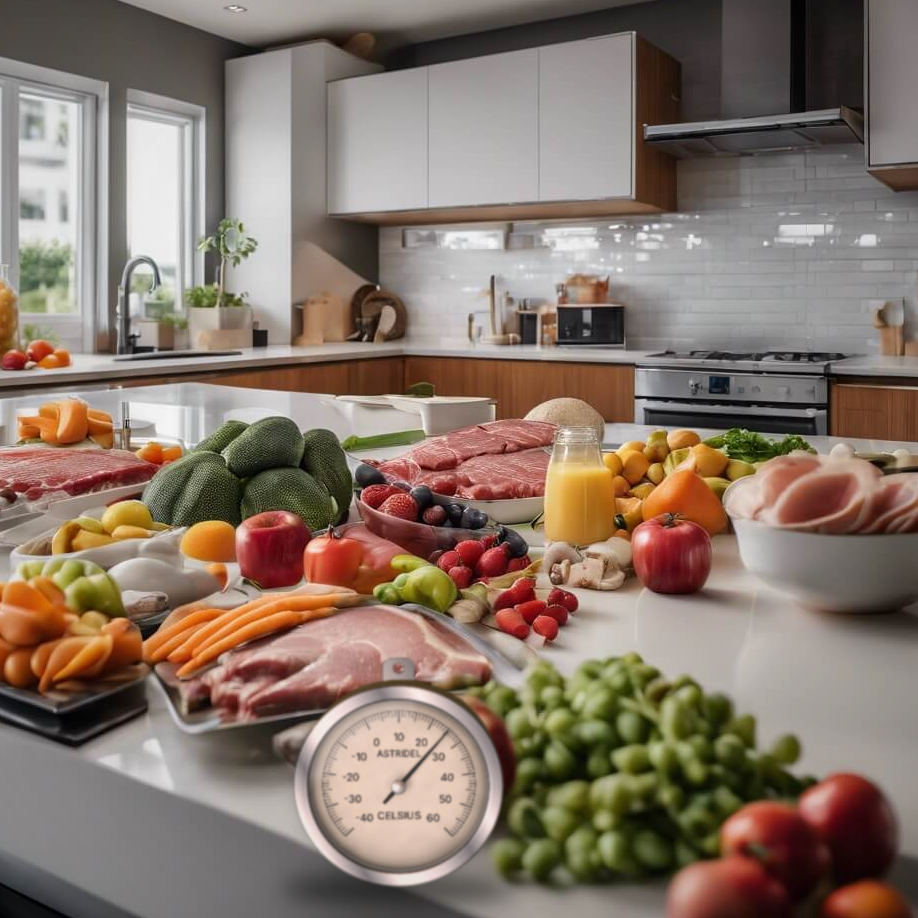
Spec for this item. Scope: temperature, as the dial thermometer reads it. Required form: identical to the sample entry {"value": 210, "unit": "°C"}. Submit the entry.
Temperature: {"value": 25, "unit": "°C"}
